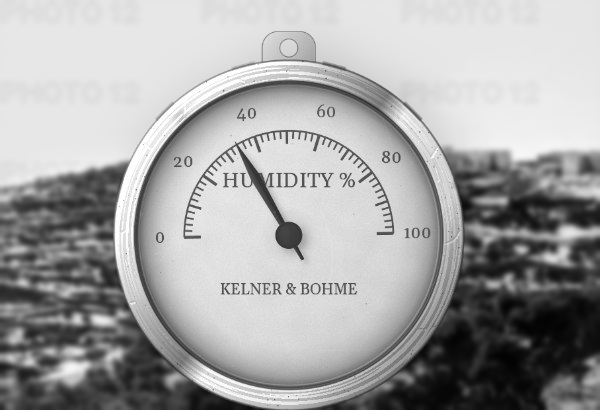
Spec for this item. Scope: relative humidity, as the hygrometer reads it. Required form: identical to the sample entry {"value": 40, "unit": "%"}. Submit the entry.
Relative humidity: {"value": 34, "unit": "%"}
